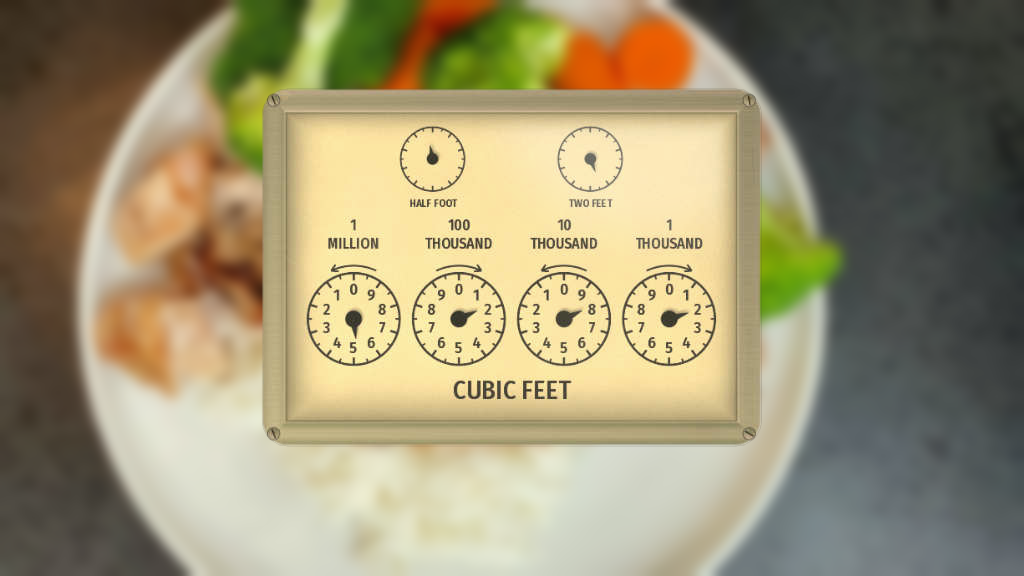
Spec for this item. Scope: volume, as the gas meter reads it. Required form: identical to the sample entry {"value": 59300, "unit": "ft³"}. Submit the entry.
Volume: {"value": 518200, "unit": "ft³"}
